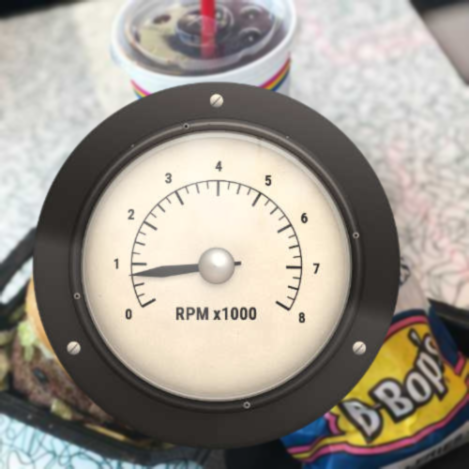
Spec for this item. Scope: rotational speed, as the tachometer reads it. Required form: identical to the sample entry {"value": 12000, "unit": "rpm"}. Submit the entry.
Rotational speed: {"value": 750, "unit": "rpm"}
